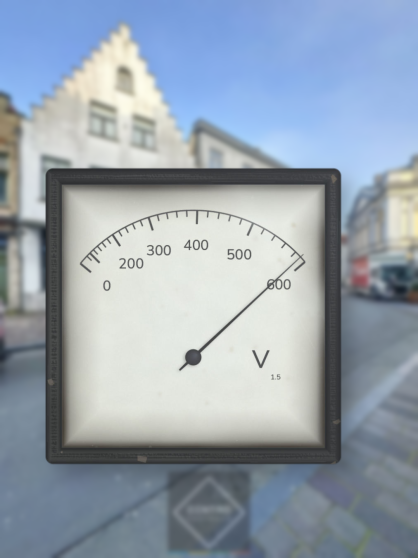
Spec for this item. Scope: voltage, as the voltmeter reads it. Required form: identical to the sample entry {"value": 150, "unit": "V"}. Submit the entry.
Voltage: {"value": 590, "unit": "V"}
